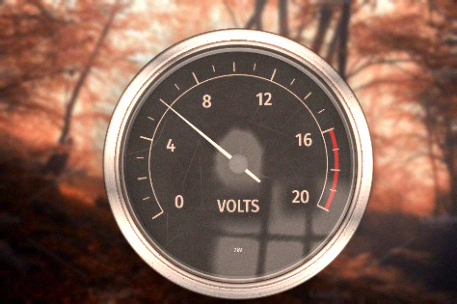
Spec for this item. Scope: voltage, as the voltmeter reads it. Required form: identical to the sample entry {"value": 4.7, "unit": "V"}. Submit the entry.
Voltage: {"value": 6, "unit": "V"}
